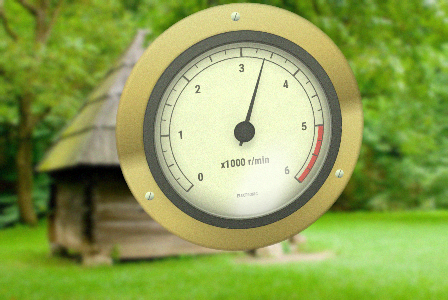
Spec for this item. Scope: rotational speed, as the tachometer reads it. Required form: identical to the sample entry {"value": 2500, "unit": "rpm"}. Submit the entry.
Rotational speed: {"value": 3375, "unit": "rpm"}
